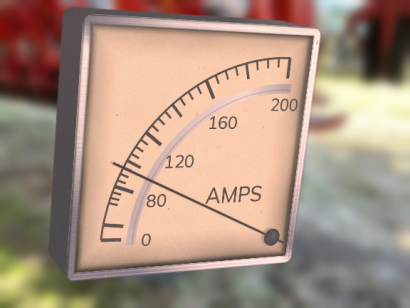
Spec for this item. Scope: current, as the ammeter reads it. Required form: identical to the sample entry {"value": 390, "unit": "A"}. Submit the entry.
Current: {"value": 95, "unit": "A"}
